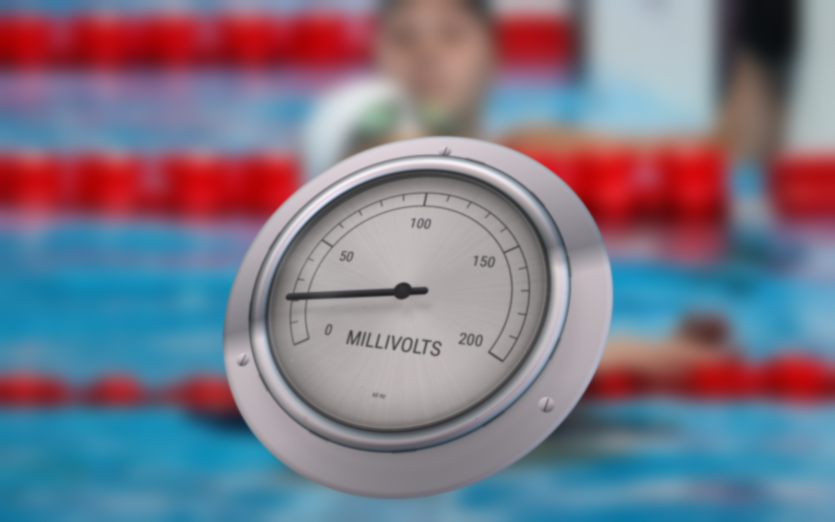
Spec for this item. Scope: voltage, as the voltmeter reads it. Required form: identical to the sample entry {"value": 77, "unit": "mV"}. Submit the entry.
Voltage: {"value": 20, "unit": "mV"}
